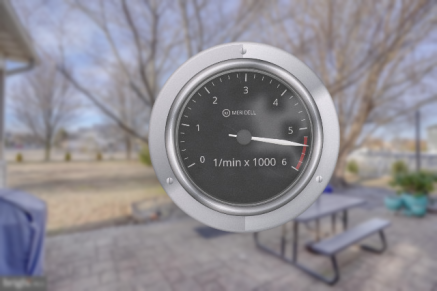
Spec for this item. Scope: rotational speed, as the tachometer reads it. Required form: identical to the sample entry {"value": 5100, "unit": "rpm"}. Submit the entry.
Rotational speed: {"value": 5400, "unit": "rpm"}
